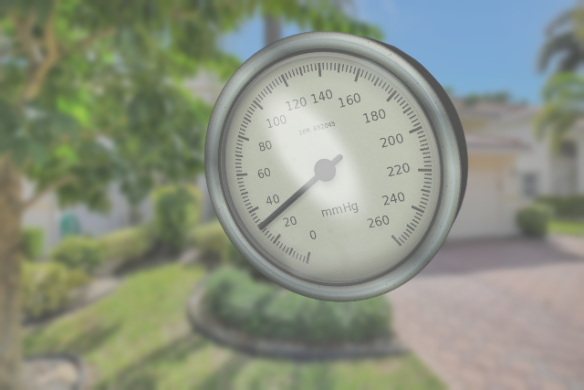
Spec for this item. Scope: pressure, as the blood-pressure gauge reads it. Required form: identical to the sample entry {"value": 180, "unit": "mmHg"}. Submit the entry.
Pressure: {"value": 30, "unit": "mmHg"}
